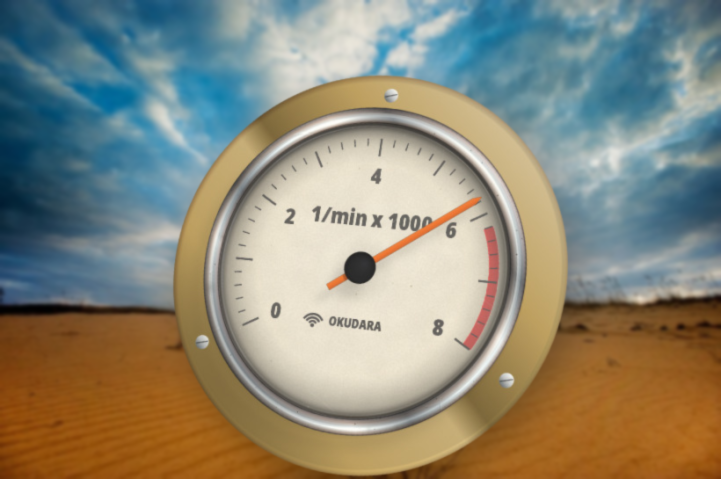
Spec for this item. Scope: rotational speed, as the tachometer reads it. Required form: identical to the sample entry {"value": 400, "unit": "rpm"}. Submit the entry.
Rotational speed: {"value": 5800, "unit": "rpm"}
